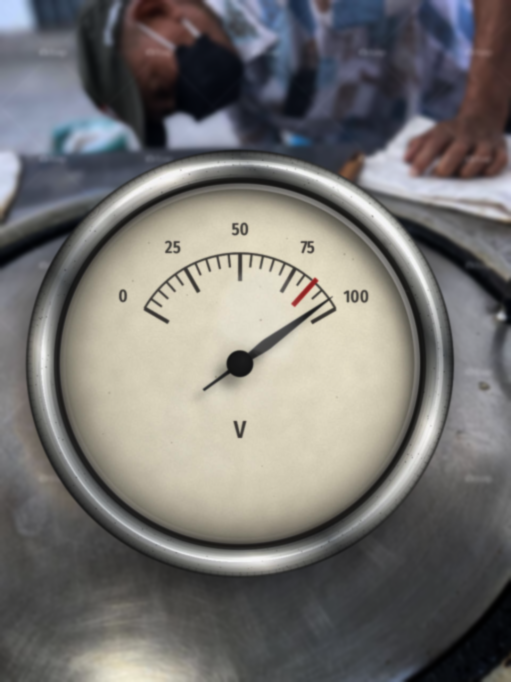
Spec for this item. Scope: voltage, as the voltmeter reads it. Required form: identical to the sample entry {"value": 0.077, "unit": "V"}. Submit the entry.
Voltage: {"value": 95, "unit": "V"}
